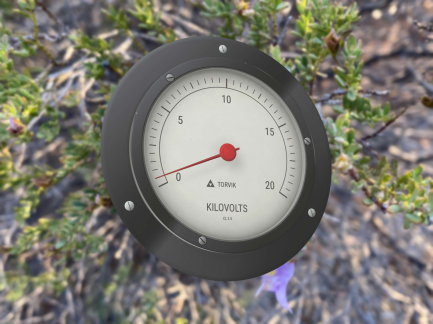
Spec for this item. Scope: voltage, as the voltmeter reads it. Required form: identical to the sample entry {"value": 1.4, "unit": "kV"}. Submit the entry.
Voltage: {"value": 0.5, "unit": "kV"}
